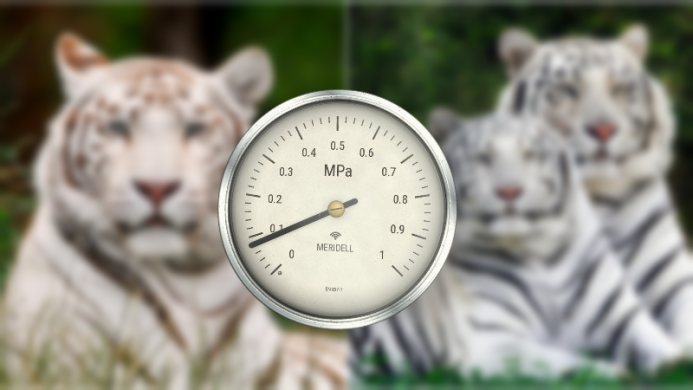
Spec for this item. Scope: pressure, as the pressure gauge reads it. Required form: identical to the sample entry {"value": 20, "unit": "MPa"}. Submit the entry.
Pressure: {"value": 0.08, "unit": "MPa"}
